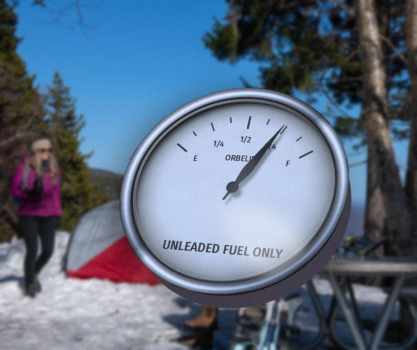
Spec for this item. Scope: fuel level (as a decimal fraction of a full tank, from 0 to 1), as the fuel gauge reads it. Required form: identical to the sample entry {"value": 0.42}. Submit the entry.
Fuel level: {"value": 0.75}
